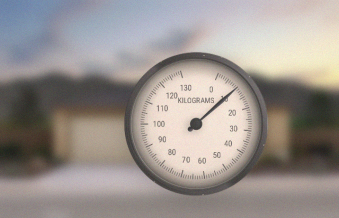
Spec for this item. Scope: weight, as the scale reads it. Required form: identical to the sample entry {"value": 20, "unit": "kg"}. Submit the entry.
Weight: {"value": 10, "unit": "kg"}
